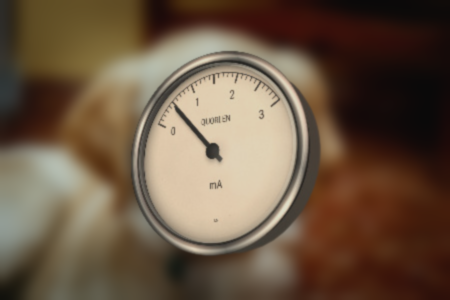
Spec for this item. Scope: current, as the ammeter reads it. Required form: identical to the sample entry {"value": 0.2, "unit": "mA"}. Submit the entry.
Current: {"value": 0.5, "unit": "mA"}
